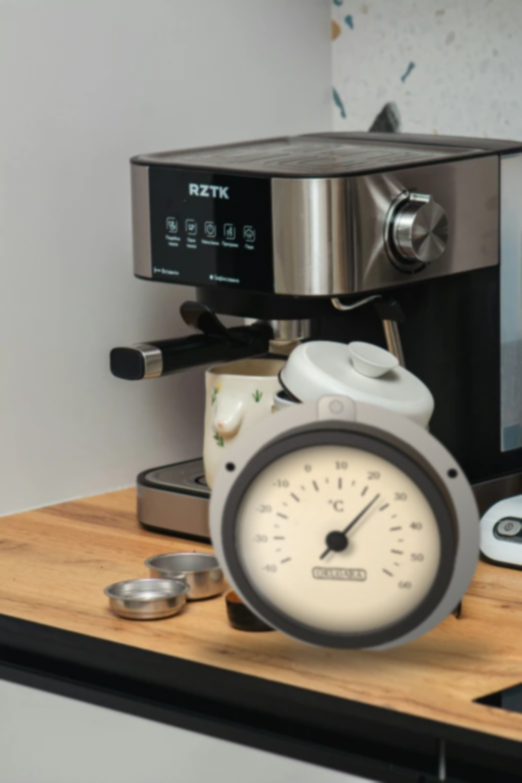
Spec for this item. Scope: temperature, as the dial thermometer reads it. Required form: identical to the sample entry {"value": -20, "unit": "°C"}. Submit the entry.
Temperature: {"value": 25, "unit": "°C"}
